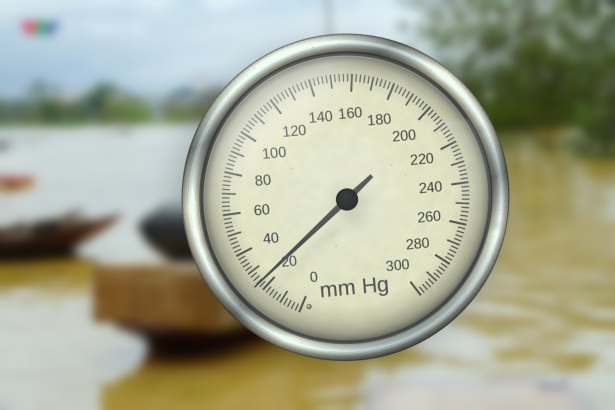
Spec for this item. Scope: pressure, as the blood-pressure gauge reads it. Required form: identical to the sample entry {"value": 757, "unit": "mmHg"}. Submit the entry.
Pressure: {"value": 24, "unit": "mmHg"}
